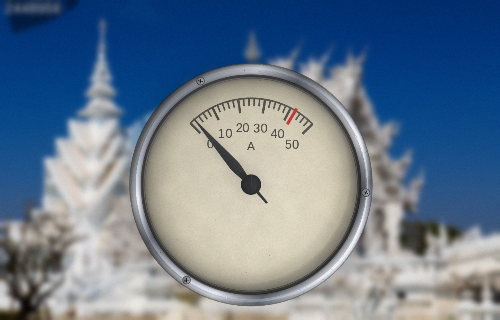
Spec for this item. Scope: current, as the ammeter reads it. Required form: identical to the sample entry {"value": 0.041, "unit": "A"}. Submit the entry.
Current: {"value": 2, "unit": "A"}
